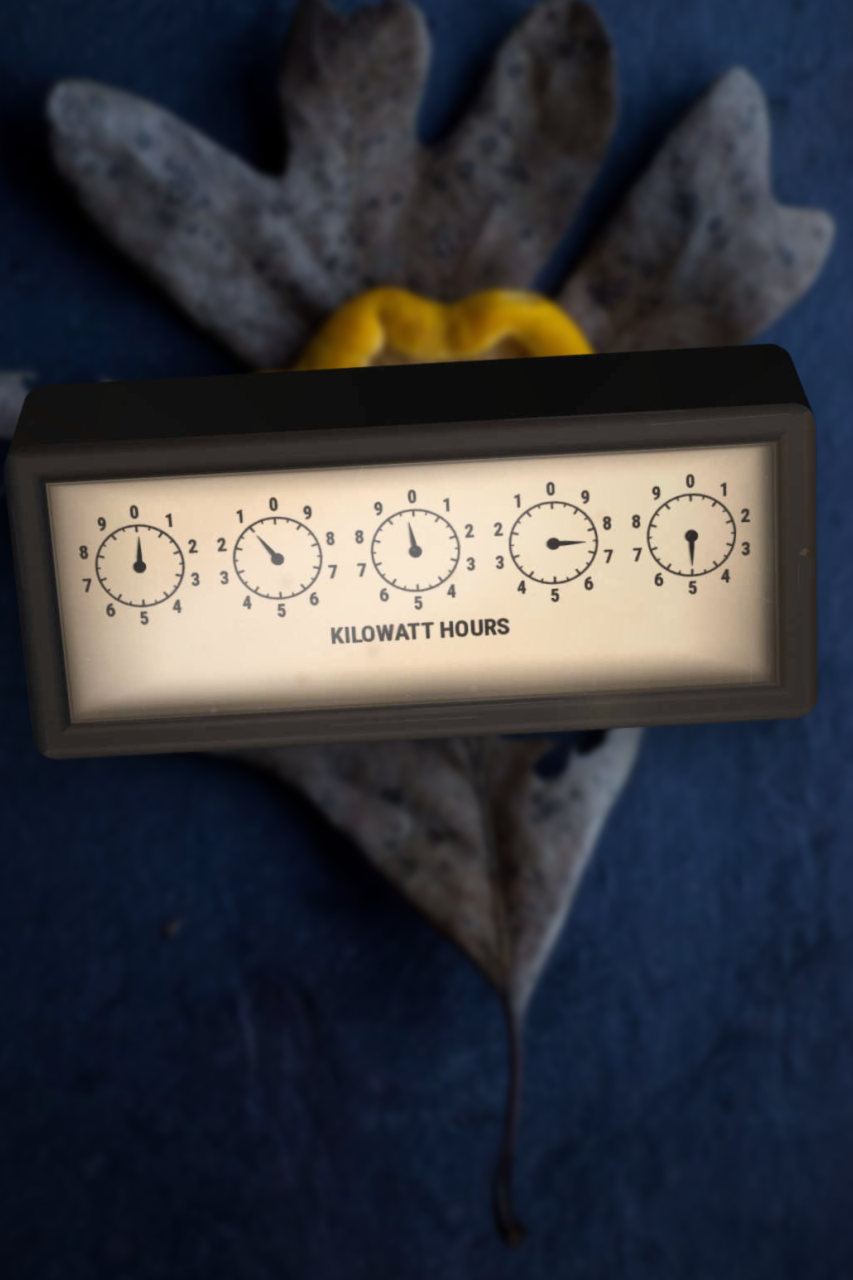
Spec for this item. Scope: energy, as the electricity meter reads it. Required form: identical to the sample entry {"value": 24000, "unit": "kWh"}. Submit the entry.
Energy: {"value": 975, "unit": "kWh"}
